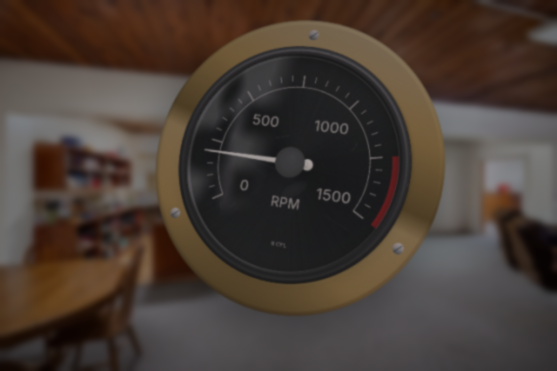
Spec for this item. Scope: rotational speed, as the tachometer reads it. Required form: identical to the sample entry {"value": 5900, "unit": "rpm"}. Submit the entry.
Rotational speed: {"value": 200, "unit": "rpm"}
